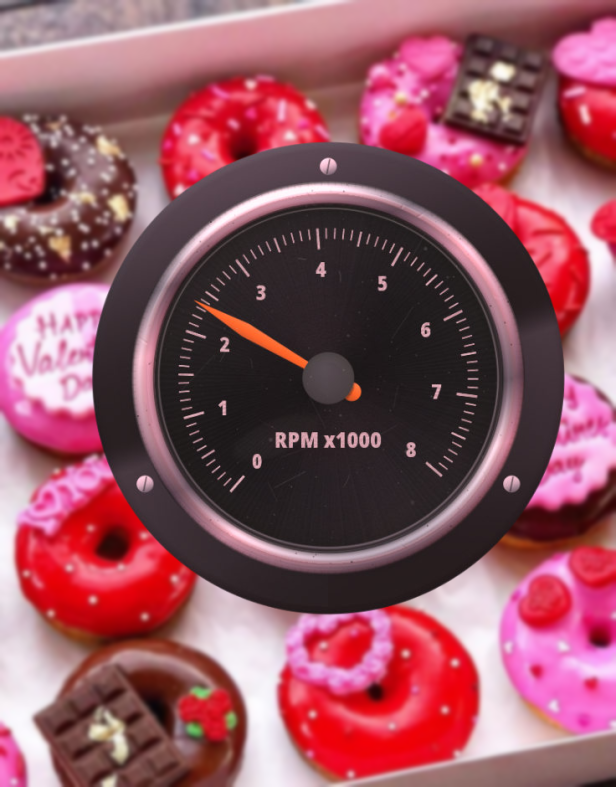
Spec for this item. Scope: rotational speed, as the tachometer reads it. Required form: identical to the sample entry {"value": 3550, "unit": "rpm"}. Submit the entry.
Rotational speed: {"value": 2350, "unit": "rpm"}
